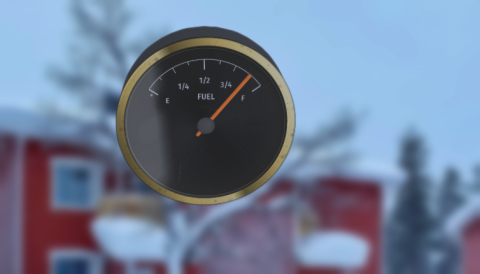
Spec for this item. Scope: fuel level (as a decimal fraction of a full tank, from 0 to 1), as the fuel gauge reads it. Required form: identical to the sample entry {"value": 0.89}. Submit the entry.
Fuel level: {"value": 0.875}
